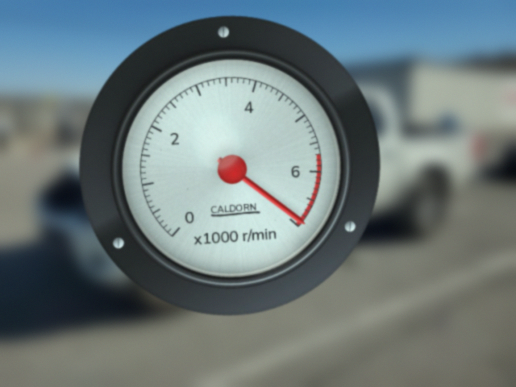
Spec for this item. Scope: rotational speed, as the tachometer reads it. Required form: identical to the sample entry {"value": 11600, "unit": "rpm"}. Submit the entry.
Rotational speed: {"value": 6900, "unit": "rpm"}
